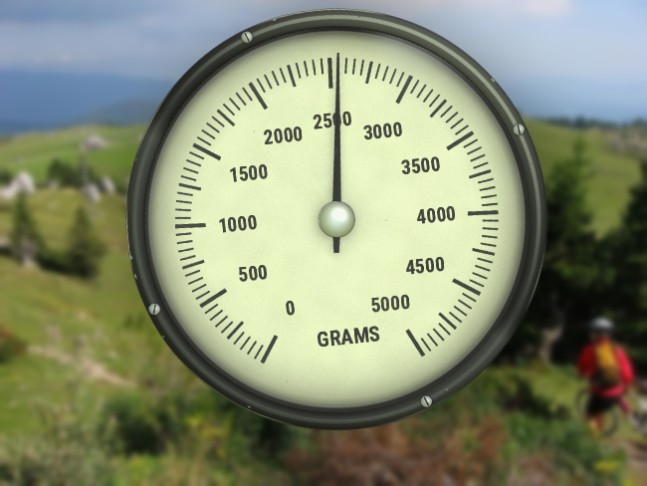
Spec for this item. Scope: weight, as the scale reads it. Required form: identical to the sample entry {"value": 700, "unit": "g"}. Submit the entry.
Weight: {"value": 2550, "unit": "g"}
